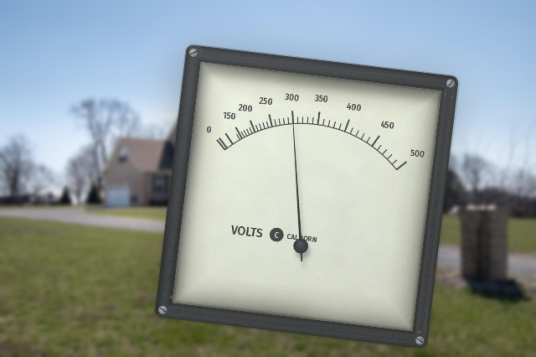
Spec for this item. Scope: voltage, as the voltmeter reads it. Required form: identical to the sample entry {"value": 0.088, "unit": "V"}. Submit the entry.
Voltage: {"value": 300, "unit": "V"}
